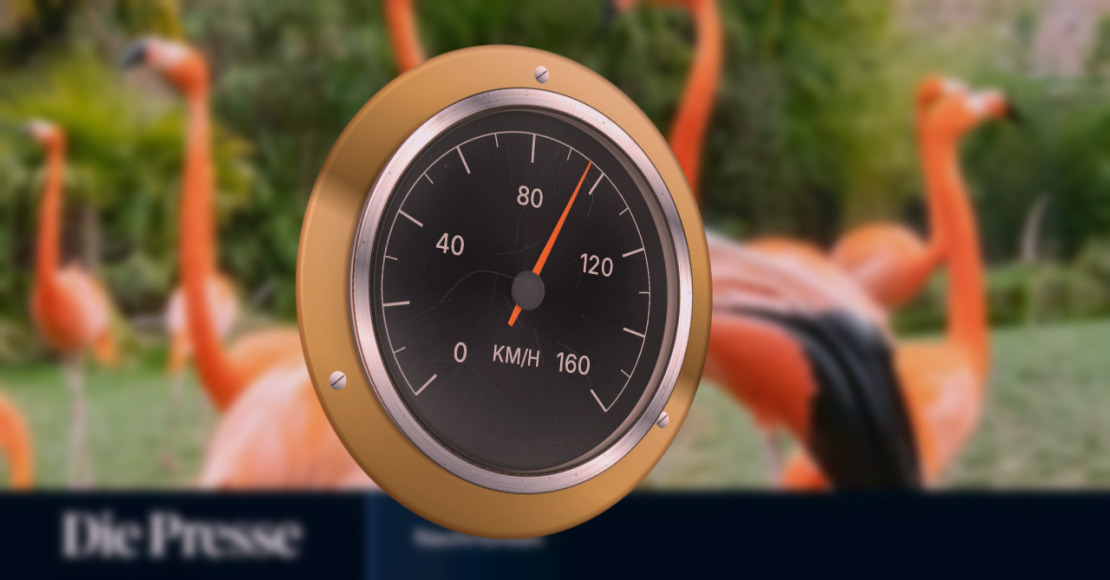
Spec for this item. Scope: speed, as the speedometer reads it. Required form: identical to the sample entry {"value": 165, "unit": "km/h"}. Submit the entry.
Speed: {"value": 95, "unit": "km/h"}
